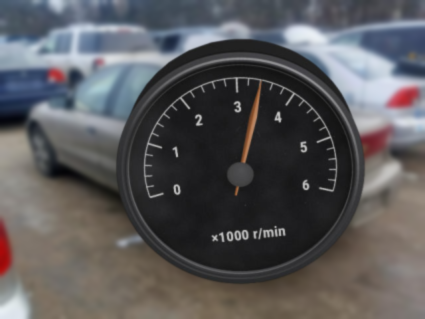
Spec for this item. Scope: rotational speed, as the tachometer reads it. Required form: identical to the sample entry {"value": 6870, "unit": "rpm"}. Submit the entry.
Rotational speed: {"value": 3400, "unit": "rpm"}
